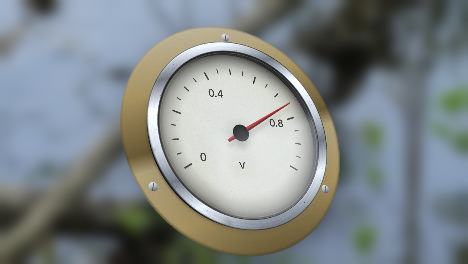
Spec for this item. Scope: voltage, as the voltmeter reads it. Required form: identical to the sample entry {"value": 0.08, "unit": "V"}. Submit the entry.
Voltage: {"value": 0.75, "unit": "V"}
